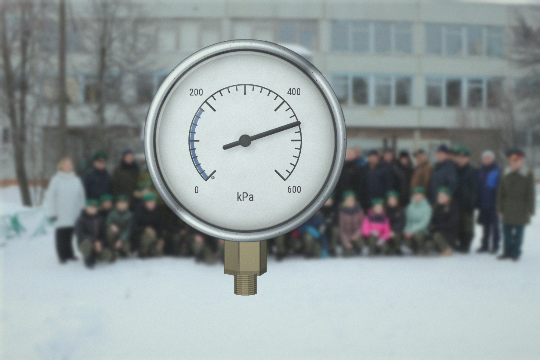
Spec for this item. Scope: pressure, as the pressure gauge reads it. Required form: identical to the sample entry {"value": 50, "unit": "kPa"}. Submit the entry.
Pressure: {"value": 460, "unit": "kPa"}
